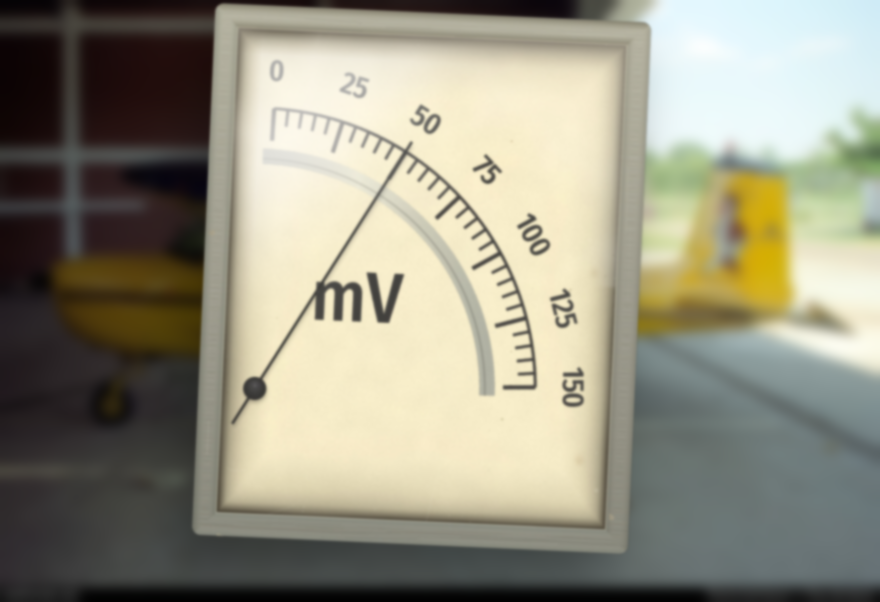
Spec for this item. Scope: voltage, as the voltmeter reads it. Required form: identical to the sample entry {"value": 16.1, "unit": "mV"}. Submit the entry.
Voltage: {"value": 50, "unit": "mV"}
